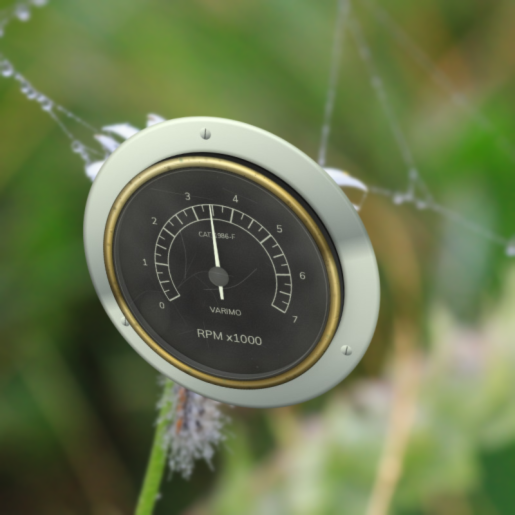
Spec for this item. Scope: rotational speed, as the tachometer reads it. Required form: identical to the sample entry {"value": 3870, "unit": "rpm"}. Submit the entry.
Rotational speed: {"value": 3500, "unit": "rpm"}
